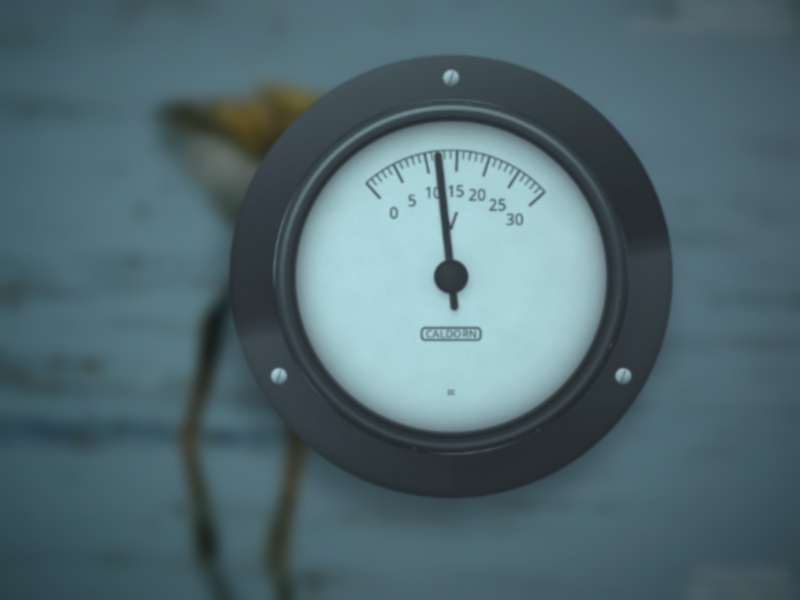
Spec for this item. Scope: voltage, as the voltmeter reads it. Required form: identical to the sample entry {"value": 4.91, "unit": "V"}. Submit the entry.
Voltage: {"value": 12, "unit": "V"}
